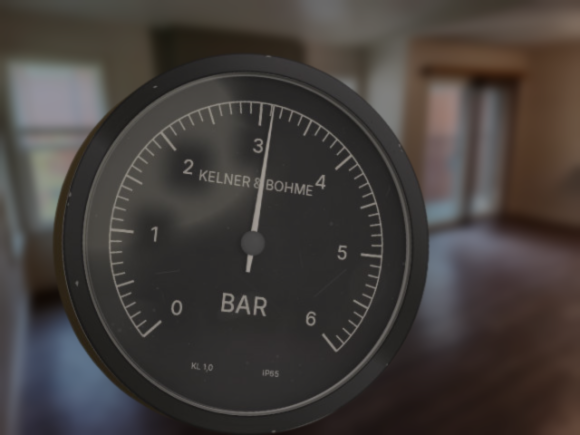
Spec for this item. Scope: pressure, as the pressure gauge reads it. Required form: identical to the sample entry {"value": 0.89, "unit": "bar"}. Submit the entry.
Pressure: {"value": 3.1, "unit": "bar"}
